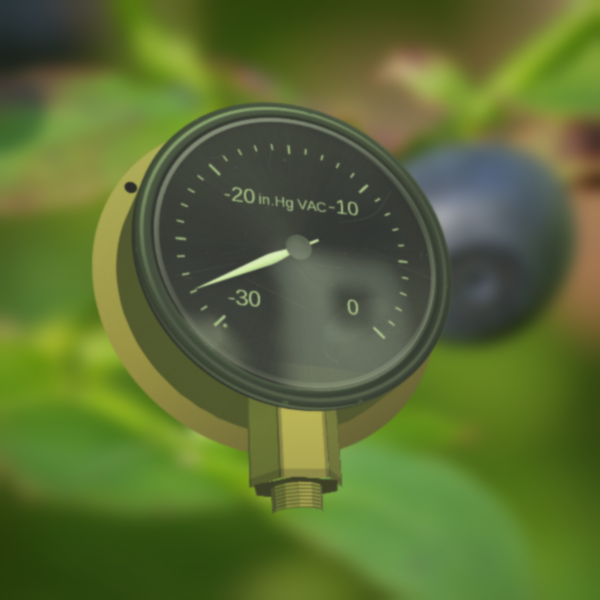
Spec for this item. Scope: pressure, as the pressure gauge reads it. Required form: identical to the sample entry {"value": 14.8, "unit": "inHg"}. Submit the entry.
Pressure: {"value": -28, "unit": "inHg"}
